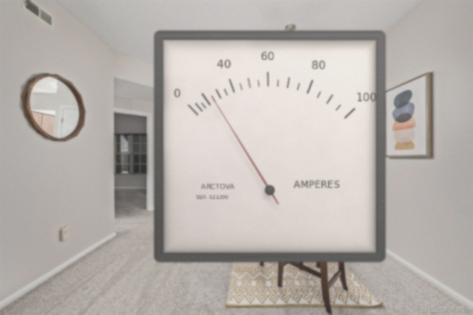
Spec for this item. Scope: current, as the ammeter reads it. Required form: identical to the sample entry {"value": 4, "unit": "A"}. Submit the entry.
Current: {"value": 25, "unit": "A"}
